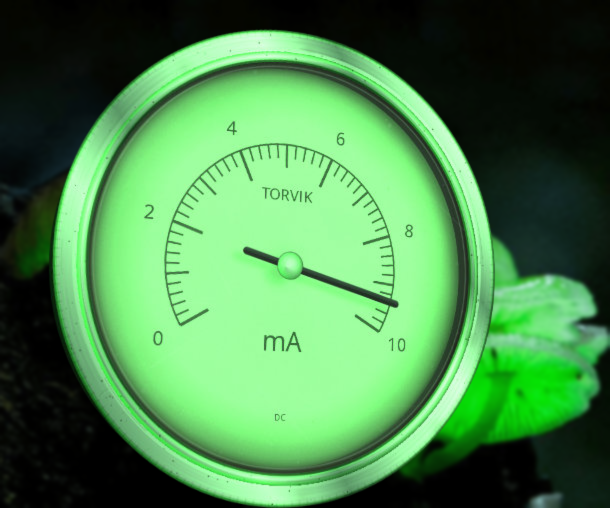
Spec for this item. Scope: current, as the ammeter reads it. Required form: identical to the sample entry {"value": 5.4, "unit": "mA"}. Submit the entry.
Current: {"value": 9.4, "unit": "mA"}
